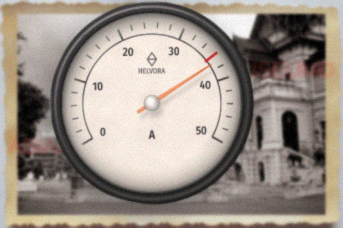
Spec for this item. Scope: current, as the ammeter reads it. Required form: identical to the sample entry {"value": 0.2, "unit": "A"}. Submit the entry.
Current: {"value": 37, "unit": "A"}
